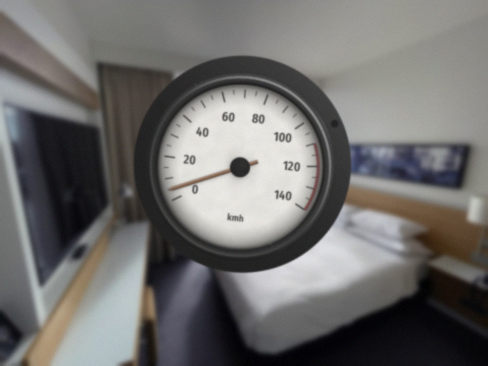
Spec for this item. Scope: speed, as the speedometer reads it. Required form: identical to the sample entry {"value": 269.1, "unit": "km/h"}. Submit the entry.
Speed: {"value": 5, "unit": "km/h"}
